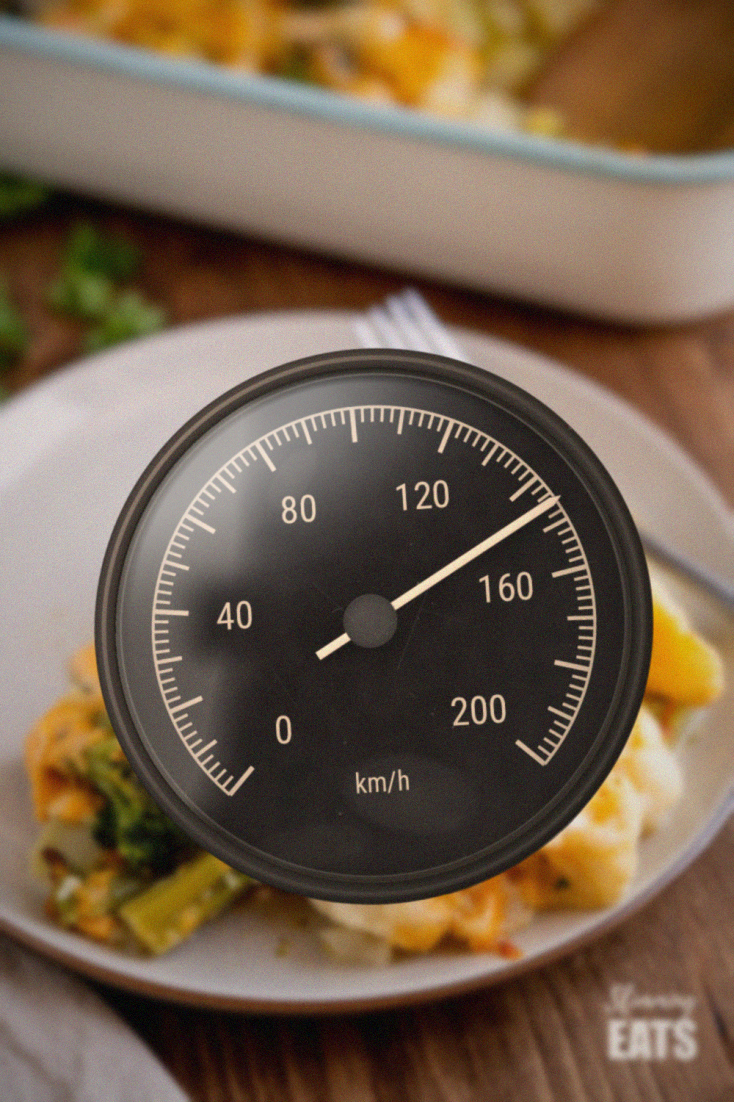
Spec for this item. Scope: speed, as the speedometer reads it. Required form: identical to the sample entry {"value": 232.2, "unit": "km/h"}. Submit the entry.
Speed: {"value": 146, "unit": "km/h"}
